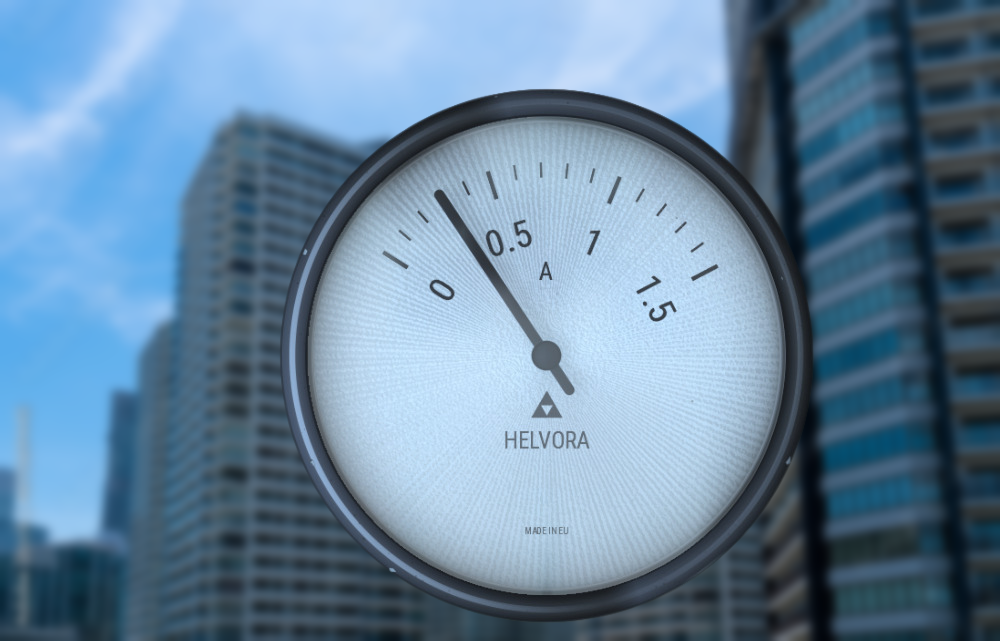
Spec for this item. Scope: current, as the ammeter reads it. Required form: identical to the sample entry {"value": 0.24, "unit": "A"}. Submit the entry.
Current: {"value": 0.3, "unit": "A"}
